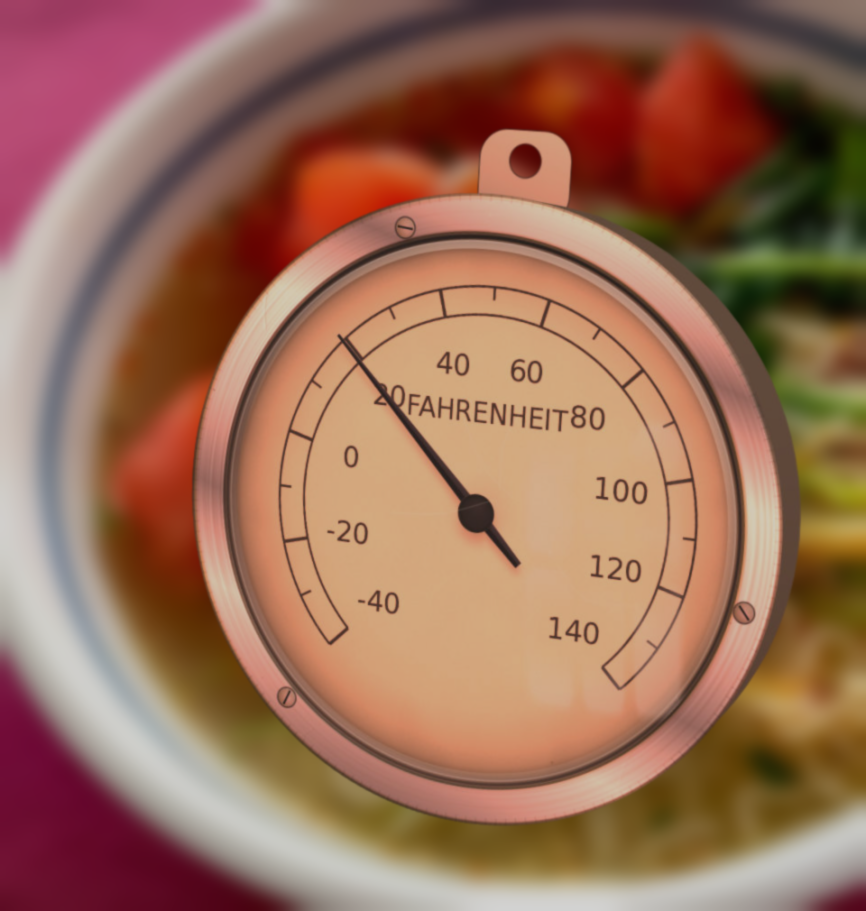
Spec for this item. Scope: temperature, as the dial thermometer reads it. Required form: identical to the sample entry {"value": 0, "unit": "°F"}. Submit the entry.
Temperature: {"value": 20, "unit": "°F"}
